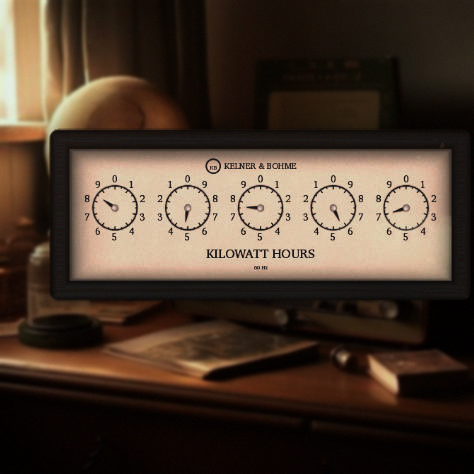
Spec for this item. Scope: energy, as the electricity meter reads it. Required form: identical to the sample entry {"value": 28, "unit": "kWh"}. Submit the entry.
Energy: {"value": 84757, "unit": "kWh"}
